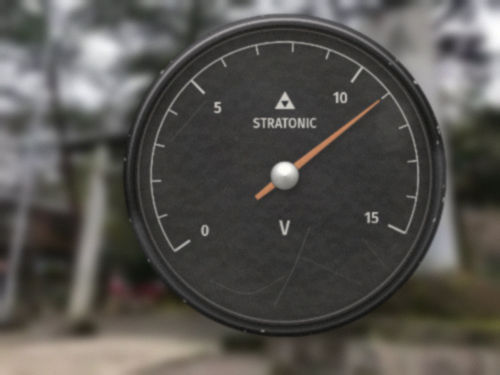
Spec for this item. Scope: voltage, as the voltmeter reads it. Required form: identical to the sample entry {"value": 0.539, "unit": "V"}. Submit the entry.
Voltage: {"value": 11, "unit": "V"}
